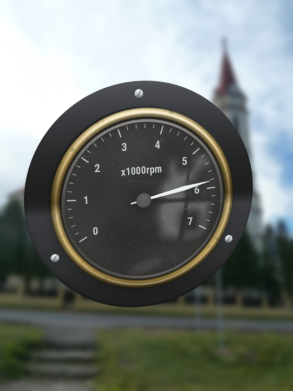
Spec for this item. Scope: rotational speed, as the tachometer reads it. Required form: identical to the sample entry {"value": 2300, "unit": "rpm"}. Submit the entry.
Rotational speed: {"value": 5800, "unit": "rpm"}
